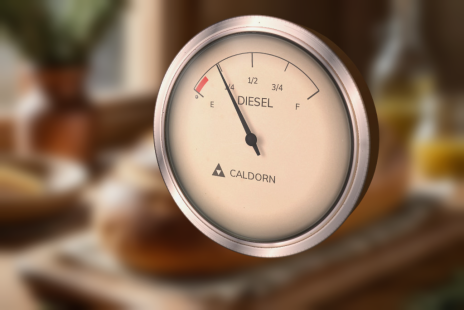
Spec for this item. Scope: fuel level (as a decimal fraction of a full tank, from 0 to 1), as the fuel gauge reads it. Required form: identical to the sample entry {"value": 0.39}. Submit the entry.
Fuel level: {"value": 0.25}
